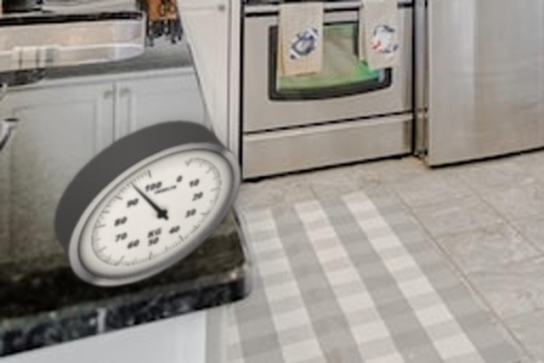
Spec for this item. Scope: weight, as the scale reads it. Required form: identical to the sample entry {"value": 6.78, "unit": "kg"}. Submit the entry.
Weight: {"value": 95, "unit": "kg"}
